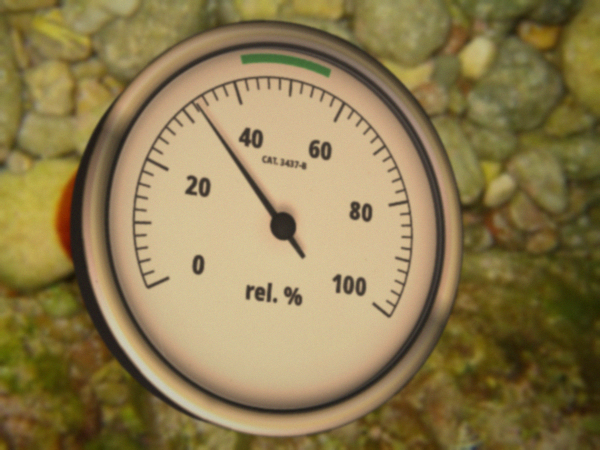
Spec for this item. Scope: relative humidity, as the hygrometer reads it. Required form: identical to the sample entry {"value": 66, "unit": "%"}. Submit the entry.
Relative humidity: {"value": 32, "unit": "%"}
